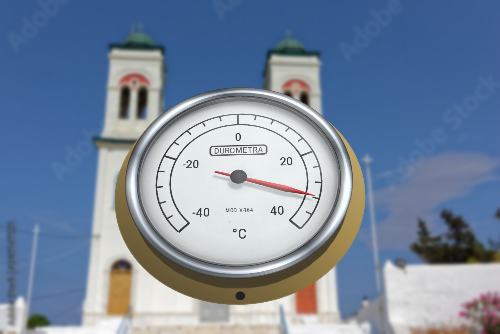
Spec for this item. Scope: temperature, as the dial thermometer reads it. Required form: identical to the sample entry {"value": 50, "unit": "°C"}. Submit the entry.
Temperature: {"value": 32, "unit": "°C"}
